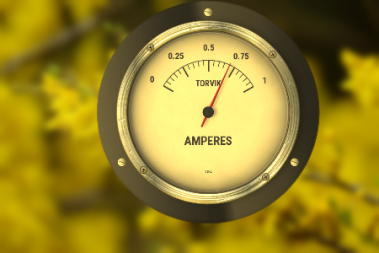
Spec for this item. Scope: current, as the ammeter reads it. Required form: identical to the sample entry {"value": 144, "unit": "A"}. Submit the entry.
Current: {"value": 0.7, "unit": "A"}
